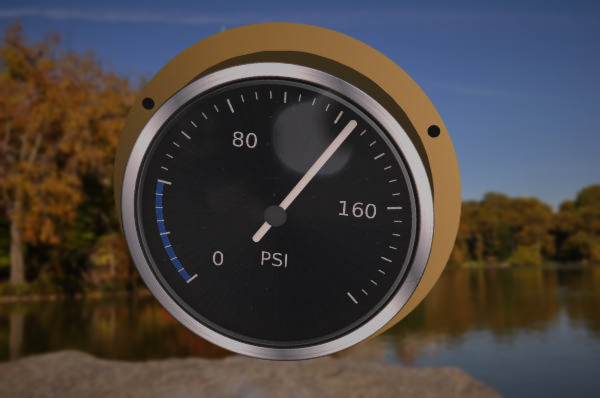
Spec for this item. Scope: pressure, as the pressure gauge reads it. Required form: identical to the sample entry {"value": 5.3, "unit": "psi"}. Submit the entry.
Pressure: {"value": 125, "unit": "psi"}
